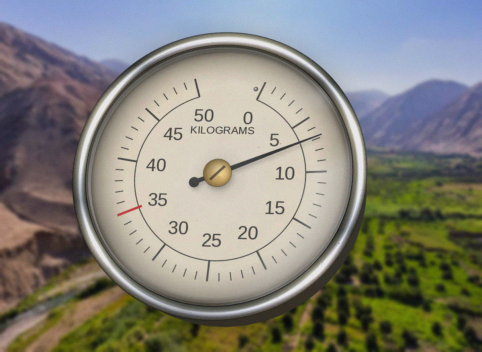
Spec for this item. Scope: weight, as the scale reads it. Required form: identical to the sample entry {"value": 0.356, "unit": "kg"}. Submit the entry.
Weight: {"value": 7, "unit": "kg"}
